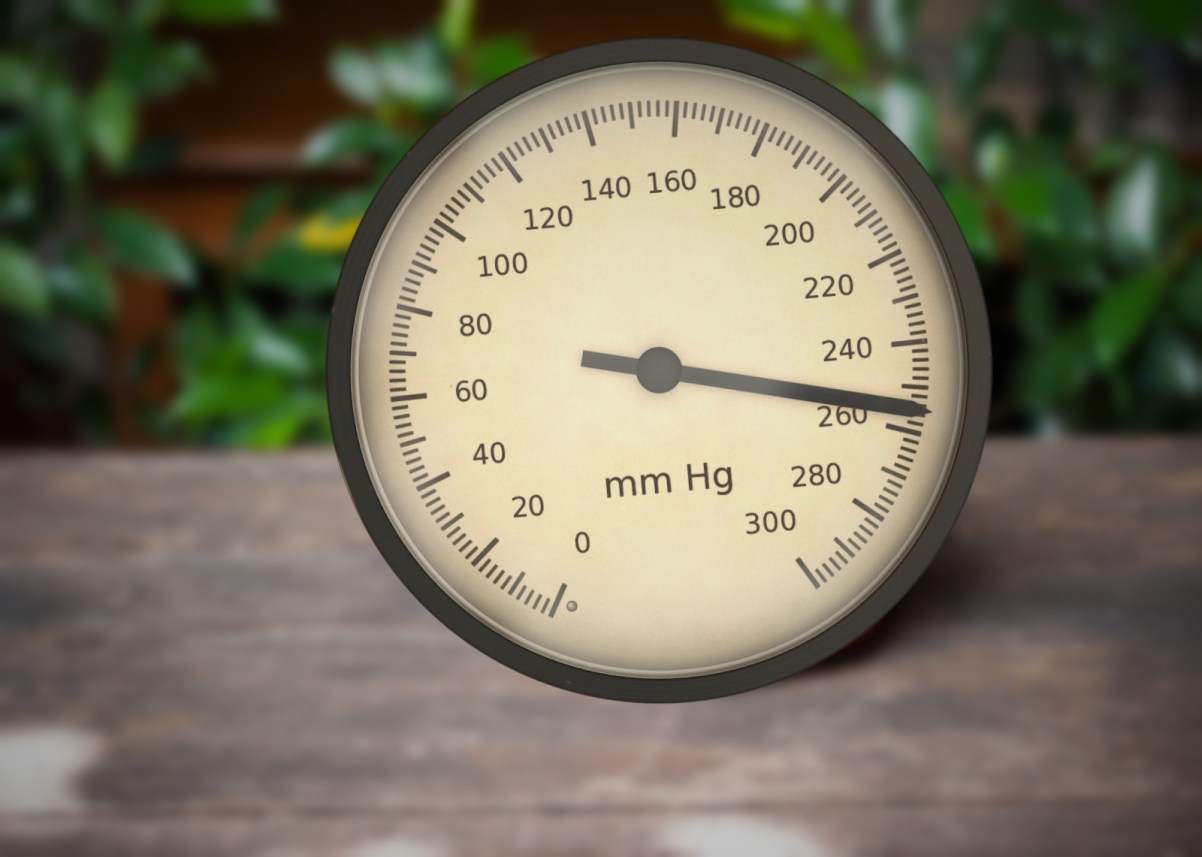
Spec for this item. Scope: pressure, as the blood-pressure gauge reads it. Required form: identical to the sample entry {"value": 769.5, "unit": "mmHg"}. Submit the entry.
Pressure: {"value": 255, "unit": "mmHg"}
